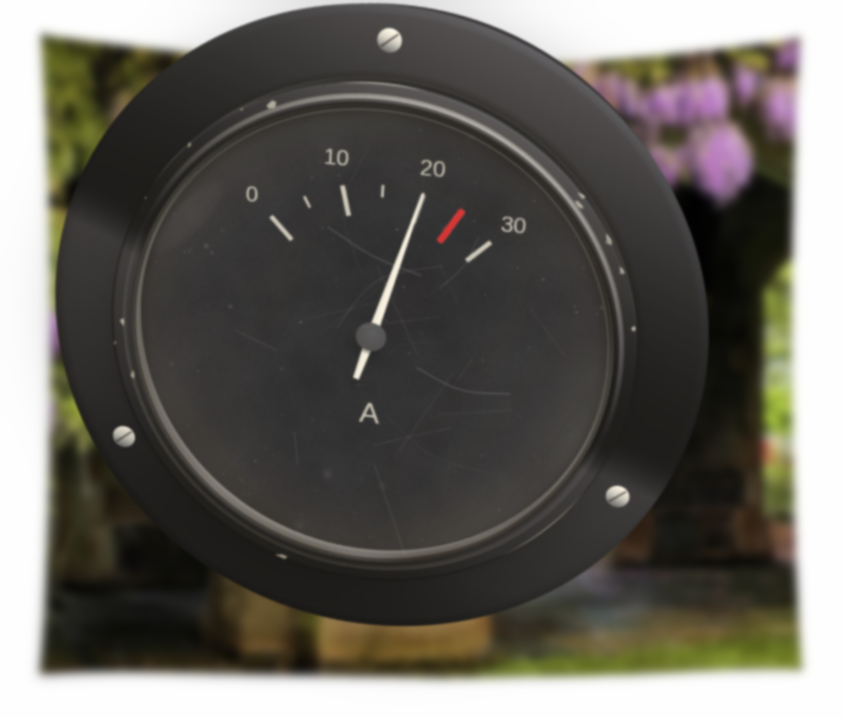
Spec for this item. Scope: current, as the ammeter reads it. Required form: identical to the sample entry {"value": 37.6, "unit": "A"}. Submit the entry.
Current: {"value": 20, "unit": "A"}
